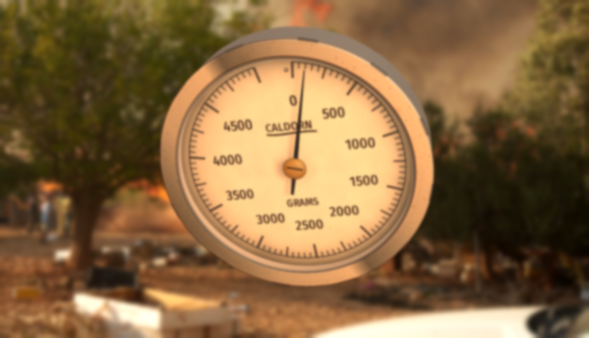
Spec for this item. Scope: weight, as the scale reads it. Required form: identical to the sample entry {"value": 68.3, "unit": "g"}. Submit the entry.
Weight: {"value": 100, "unit": "g"}
